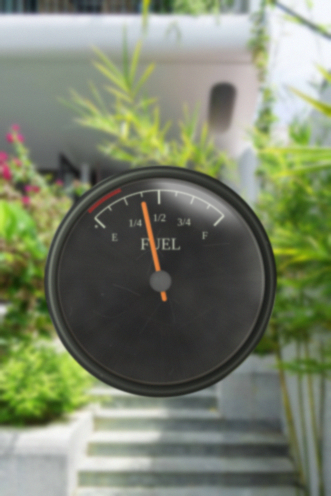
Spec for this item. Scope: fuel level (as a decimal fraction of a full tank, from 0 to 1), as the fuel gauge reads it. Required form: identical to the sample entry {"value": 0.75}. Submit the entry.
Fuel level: {"value": 0.375}
